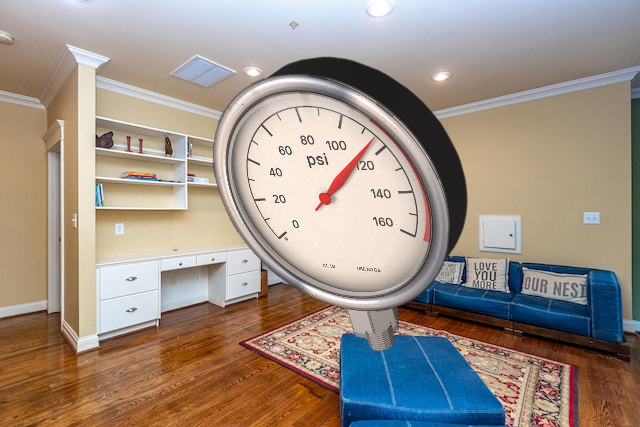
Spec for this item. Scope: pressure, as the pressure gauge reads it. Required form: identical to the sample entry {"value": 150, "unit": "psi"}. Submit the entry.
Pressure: {"value": 115, "unit": "psi"}
